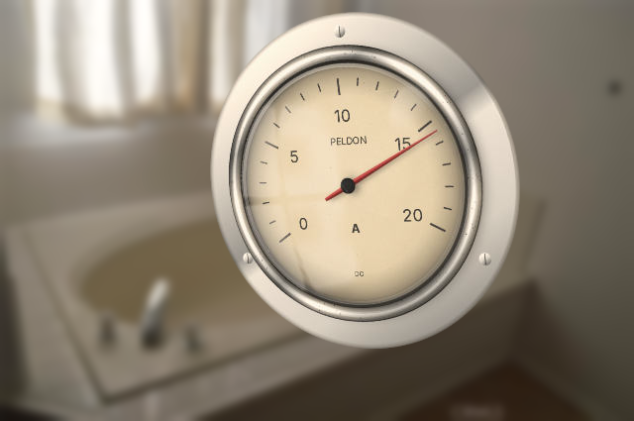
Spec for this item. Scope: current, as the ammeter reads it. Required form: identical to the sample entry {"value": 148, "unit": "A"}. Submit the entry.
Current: {"value": 15.5, "unit": "A"}
